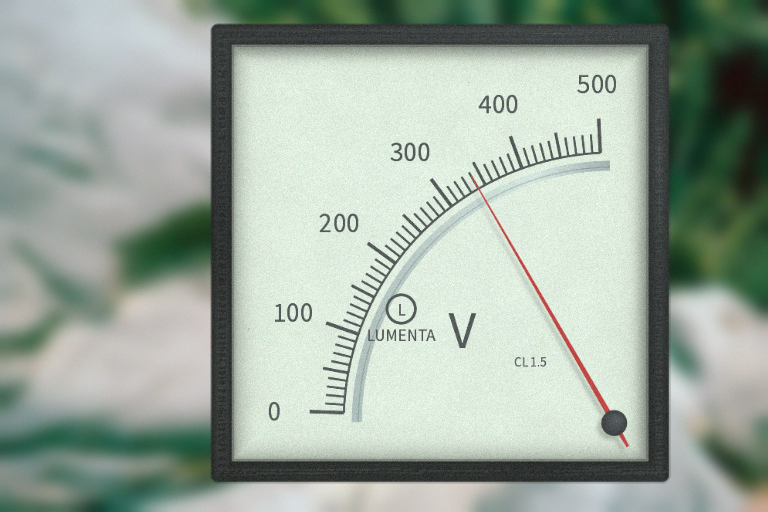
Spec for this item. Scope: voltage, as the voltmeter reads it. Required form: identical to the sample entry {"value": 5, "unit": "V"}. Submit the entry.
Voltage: {"value": 340, "unit": "V"}
